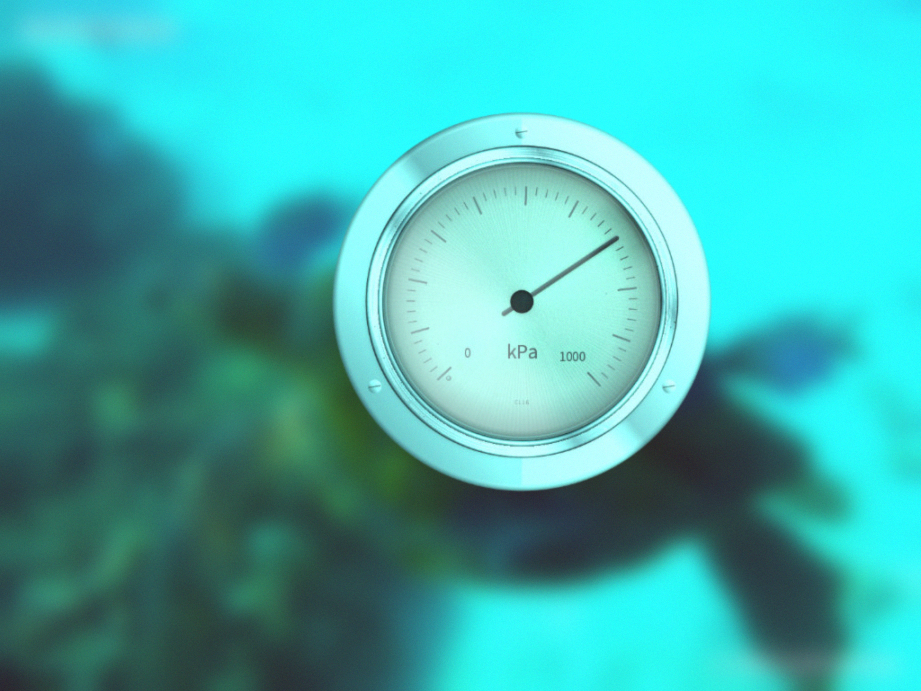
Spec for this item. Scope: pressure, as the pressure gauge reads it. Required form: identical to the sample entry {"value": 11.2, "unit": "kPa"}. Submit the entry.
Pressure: {"value": 700, "unit": "kPa"}
